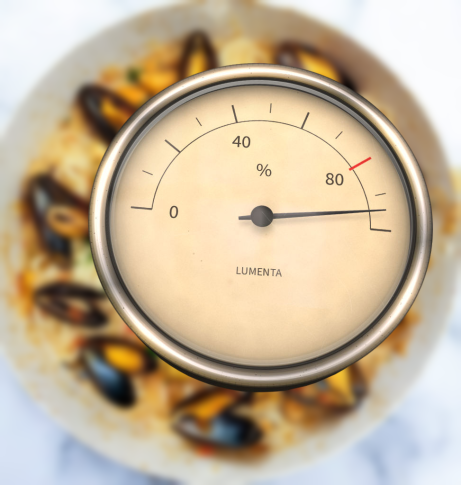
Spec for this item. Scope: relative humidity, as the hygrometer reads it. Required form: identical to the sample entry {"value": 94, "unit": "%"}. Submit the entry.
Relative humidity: {"value": 95, "unit": "%"}
